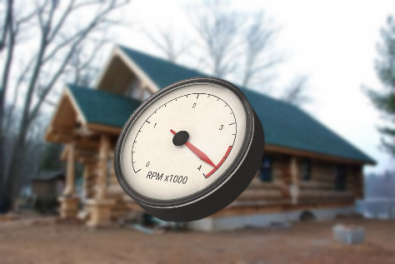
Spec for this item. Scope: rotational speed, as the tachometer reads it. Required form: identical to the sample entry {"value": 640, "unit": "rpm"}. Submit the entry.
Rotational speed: {"value": 3800, "unit": "rpm"}
